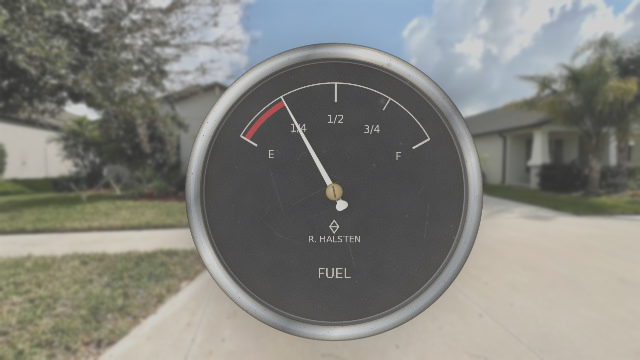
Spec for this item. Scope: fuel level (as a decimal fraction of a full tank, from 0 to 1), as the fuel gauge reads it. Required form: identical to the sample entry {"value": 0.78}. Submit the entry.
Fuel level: {"value": 0.25}
